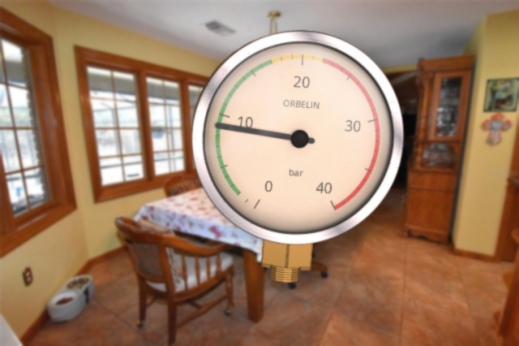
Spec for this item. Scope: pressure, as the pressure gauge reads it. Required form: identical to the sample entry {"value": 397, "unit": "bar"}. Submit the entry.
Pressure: {"value": 9, "unit": "bar"}
